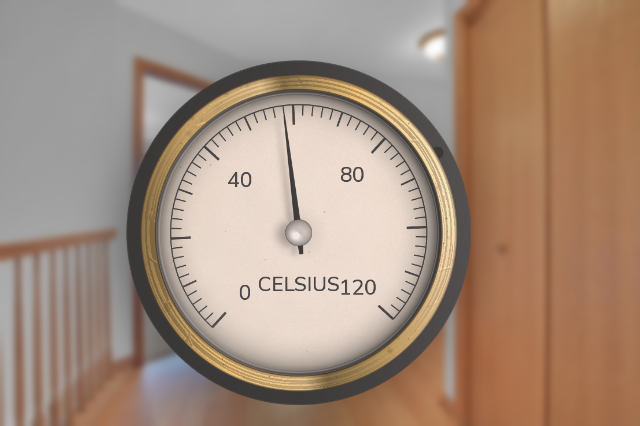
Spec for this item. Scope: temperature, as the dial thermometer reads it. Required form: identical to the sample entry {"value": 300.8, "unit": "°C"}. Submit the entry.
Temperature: {"value": 58, "unit": "°C"}
